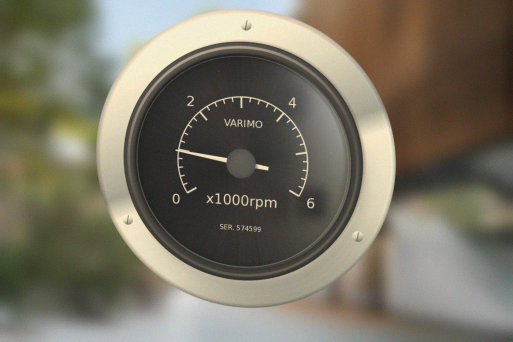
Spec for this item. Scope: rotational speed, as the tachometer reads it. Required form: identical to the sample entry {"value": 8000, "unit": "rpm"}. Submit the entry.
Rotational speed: {"value": 1000, "unit": "rpm"}
